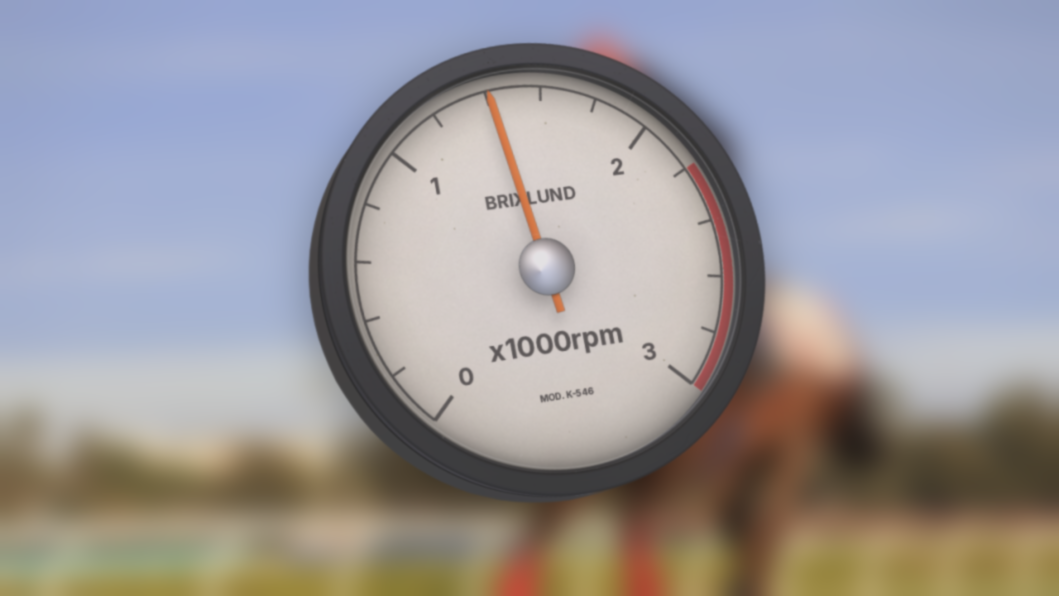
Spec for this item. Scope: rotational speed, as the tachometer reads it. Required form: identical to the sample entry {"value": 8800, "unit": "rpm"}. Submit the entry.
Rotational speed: {"value": 1400, "unit": "rpm"}
